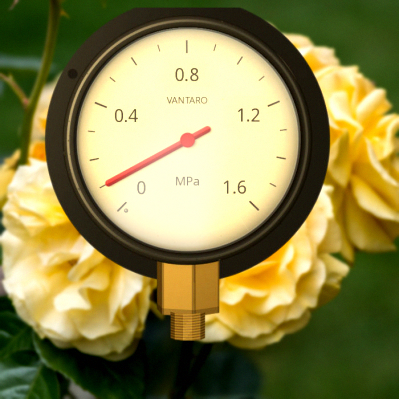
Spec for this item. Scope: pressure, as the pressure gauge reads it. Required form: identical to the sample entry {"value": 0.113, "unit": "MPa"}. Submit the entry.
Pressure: {"value": 0.1, "unit": "MPa"}
